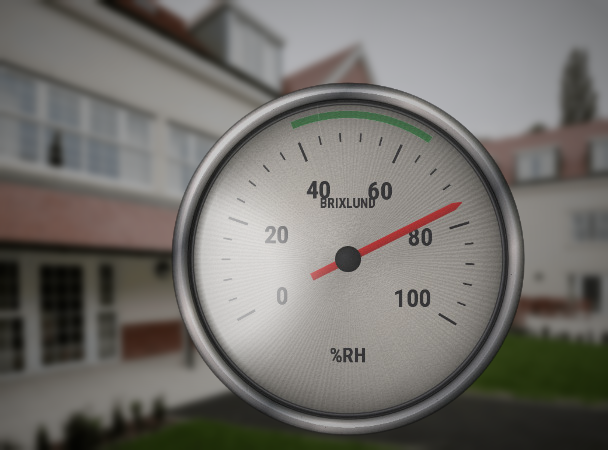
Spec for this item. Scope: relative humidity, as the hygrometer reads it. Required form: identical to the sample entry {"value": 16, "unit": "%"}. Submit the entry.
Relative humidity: {"value": 76, "unit": "%"}
